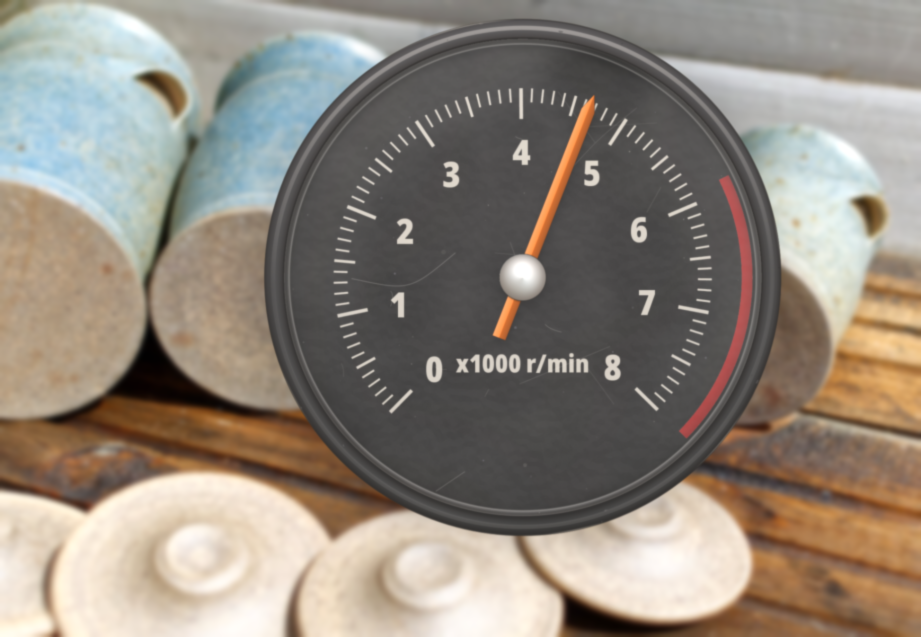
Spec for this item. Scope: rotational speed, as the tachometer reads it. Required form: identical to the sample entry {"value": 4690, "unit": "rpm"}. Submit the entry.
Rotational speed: {"value": 4650, "unit": "rpm"}
